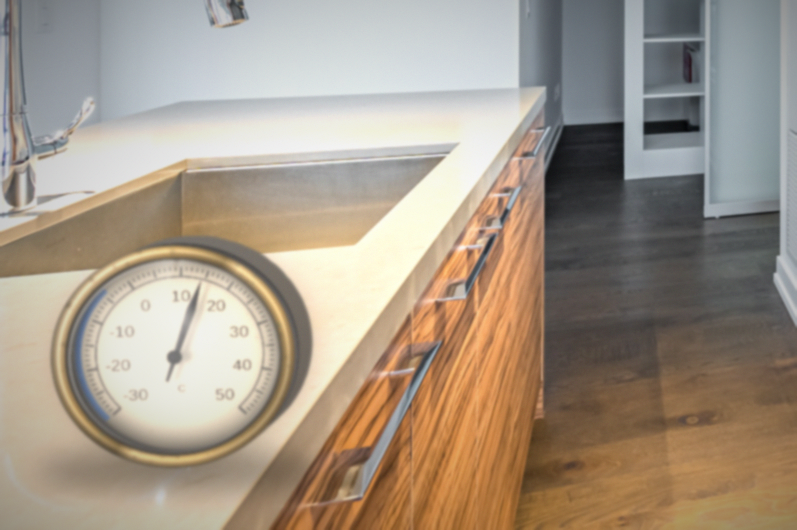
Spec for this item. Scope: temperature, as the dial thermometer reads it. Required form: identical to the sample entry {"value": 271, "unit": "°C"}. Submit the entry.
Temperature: {"value": 15, "unit": "°C"}
